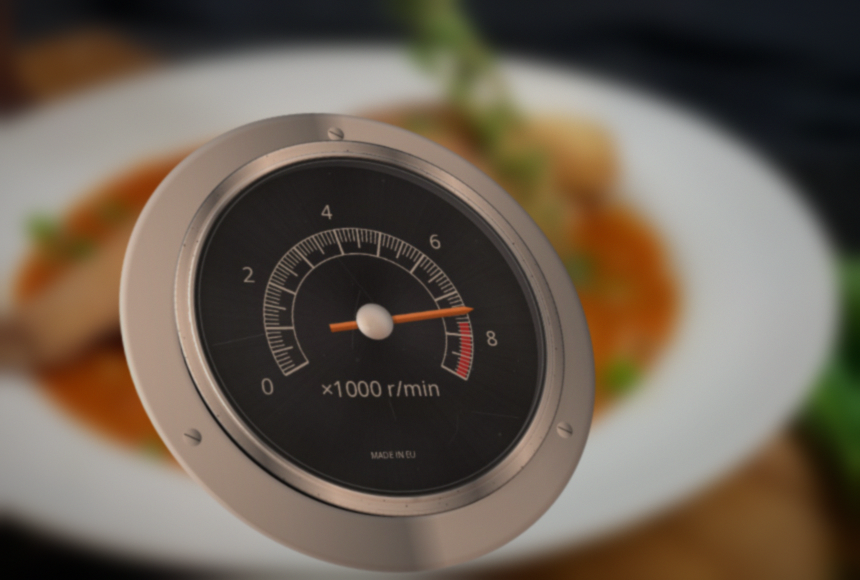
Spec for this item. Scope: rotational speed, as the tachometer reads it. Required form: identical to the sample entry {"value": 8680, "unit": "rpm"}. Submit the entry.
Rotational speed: {"value": 7500, "unit": "rpm"}
